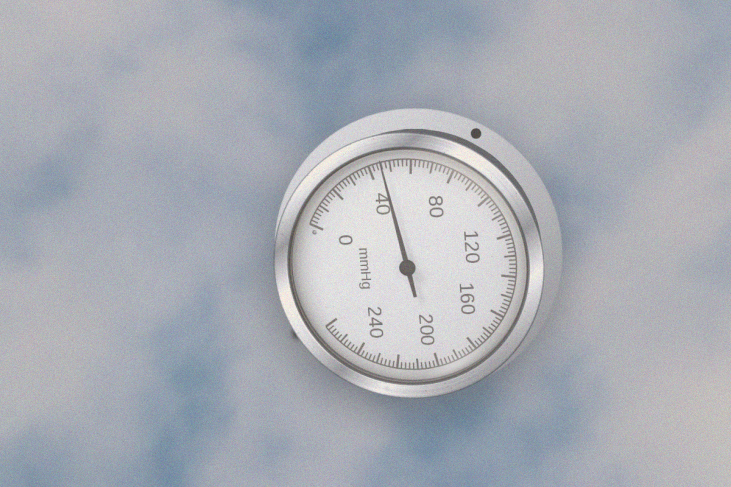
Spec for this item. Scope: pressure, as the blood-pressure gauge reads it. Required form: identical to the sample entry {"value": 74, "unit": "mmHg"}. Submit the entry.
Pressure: {"value": 46, "unit": "mmHg"}
